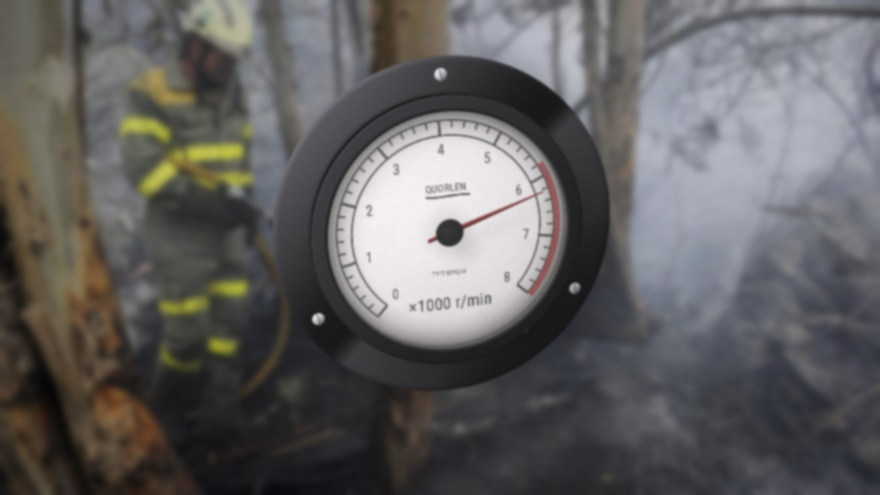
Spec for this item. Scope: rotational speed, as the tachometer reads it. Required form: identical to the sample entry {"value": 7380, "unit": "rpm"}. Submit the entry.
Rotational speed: {"value": 6200, "unit": "rpm"}
